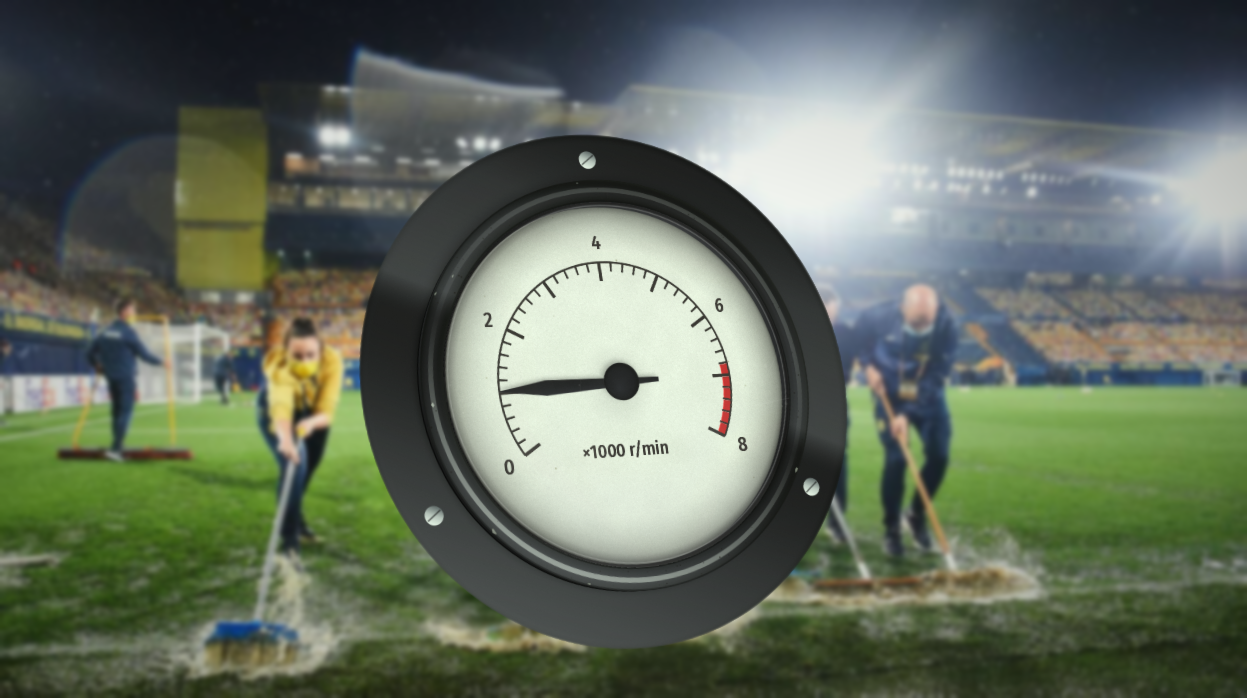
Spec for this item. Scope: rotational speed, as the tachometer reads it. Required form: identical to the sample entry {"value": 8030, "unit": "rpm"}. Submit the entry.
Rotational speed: {"value": 1000, "unit": "rpm"}
